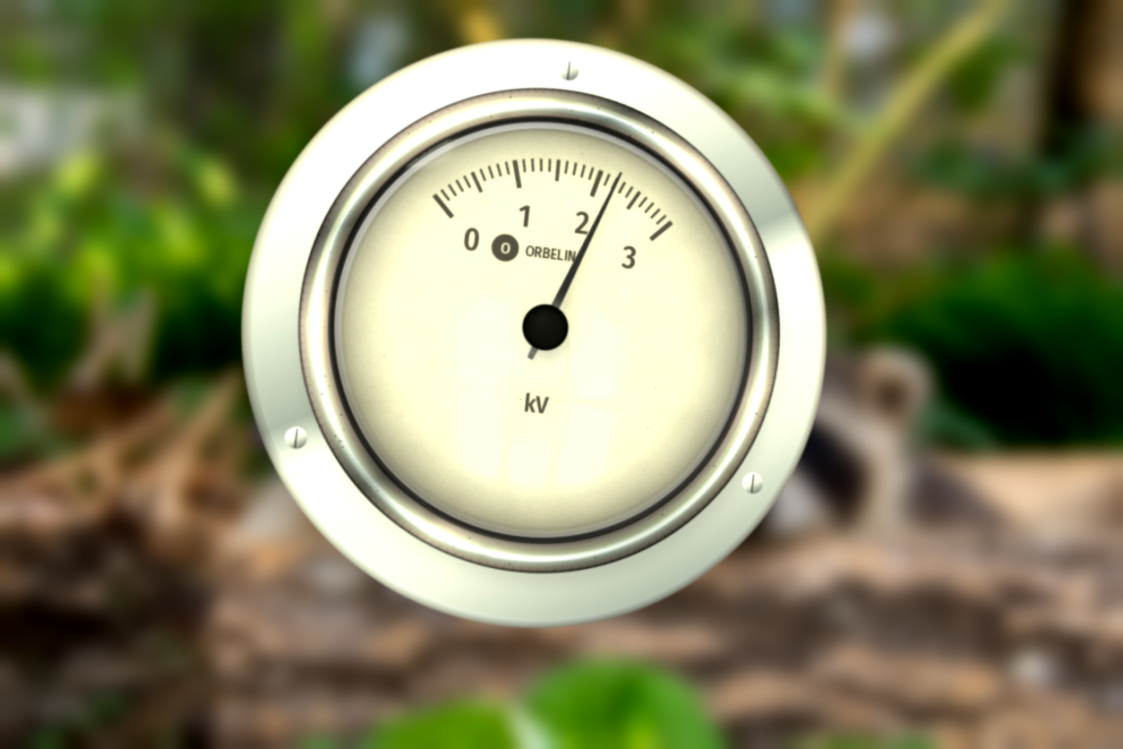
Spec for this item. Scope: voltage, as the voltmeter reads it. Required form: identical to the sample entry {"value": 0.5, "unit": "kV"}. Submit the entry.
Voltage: {"value": 2.2, "unit": "kV"}
